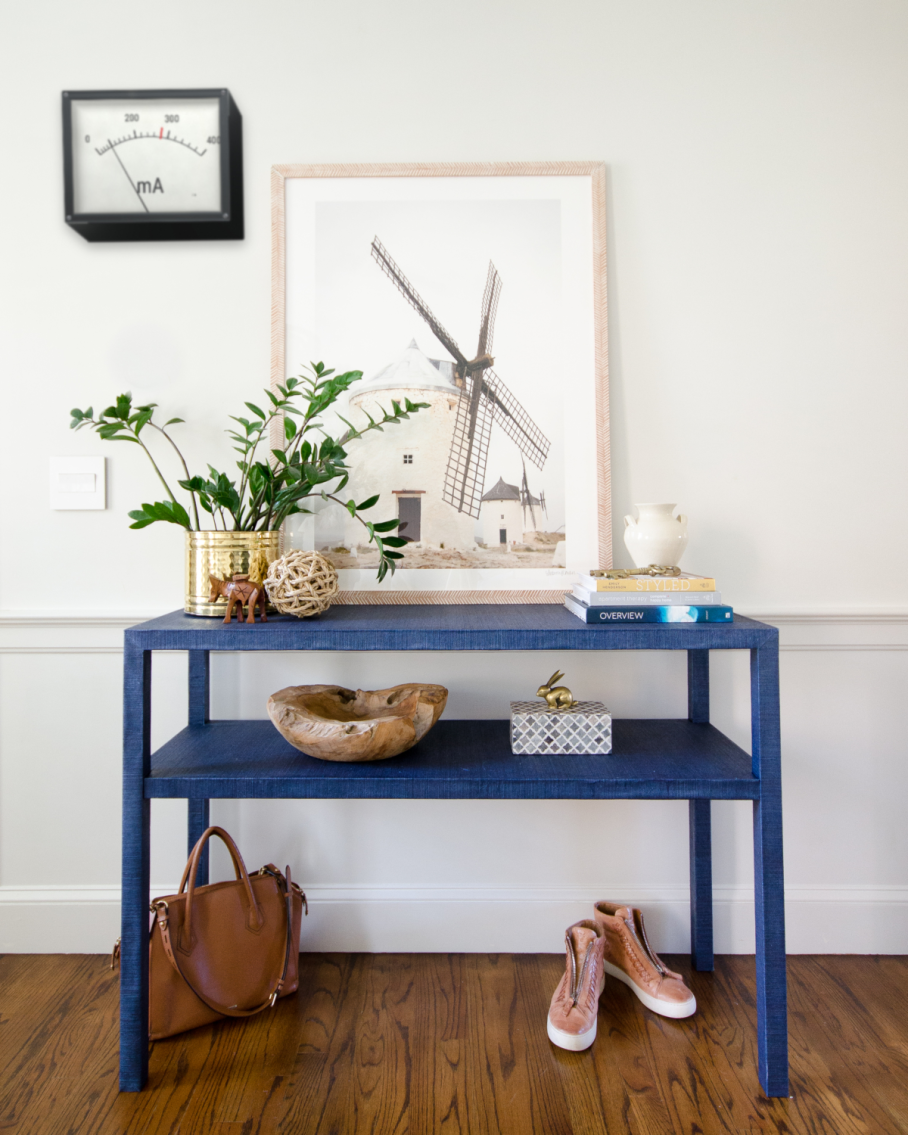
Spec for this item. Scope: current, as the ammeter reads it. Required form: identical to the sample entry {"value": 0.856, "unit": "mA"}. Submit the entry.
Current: {"value": 100, "unit": "mA"}
